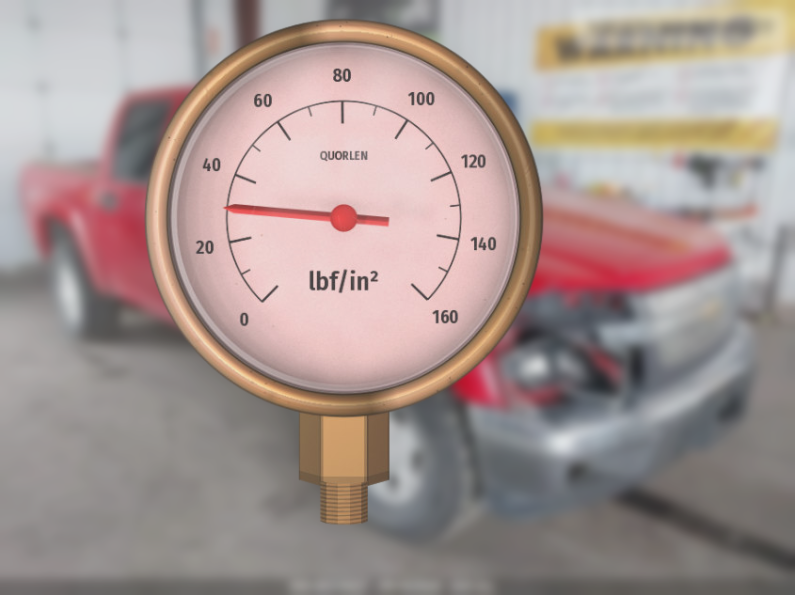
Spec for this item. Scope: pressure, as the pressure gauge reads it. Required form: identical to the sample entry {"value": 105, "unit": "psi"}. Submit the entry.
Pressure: {"value": 30, "unit": "psi"}
